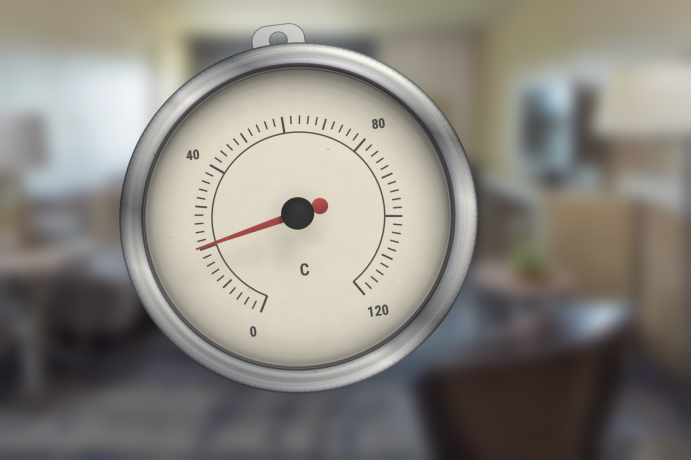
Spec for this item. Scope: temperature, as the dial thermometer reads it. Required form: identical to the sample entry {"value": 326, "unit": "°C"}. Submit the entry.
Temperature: {"value": 20, "unit": "°C"}
